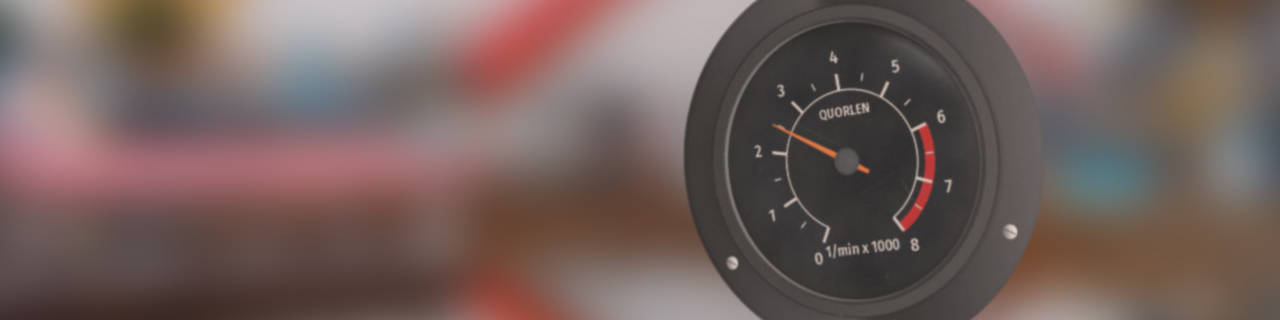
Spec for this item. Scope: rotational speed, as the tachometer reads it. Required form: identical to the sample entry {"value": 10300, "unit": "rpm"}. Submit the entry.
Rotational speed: {"value": 2500, "unit": "rpm"}
